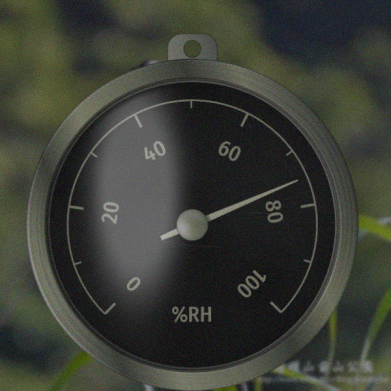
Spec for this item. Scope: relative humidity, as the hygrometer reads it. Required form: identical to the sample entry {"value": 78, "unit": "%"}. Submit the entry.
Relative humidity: {"value": 75, "unit": "%"}
